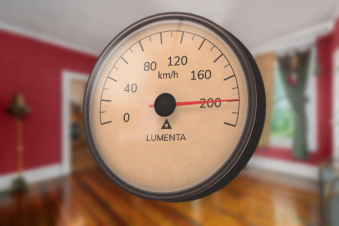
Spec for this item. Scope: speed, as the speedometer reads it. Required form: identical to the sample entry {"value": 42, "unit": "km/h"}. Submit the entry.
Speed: {"value": 200, "unit": "km/h"}
